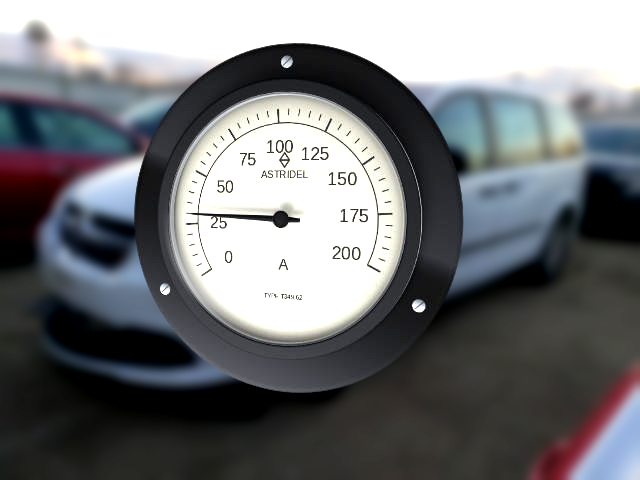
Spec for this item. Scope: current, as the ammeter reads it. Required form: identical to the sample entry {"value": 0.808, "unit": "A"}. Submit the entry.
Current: {"value": 30, "unit": "A"}
